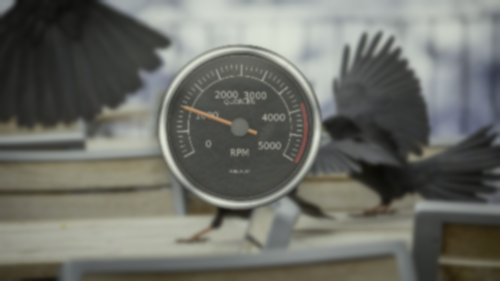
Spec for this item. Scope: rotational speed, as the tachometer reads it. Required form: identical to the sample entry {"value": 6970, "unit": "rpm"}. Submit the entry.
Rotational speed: {"value": 1000, "unit": "rpm"}
